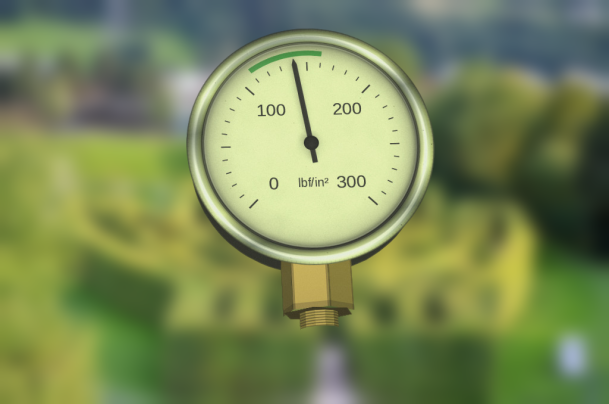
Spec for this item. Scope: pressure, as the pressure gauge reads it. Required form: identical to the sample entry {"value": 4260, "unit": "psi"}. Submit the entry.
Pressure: {"value": 140, "unit": "psi"}
